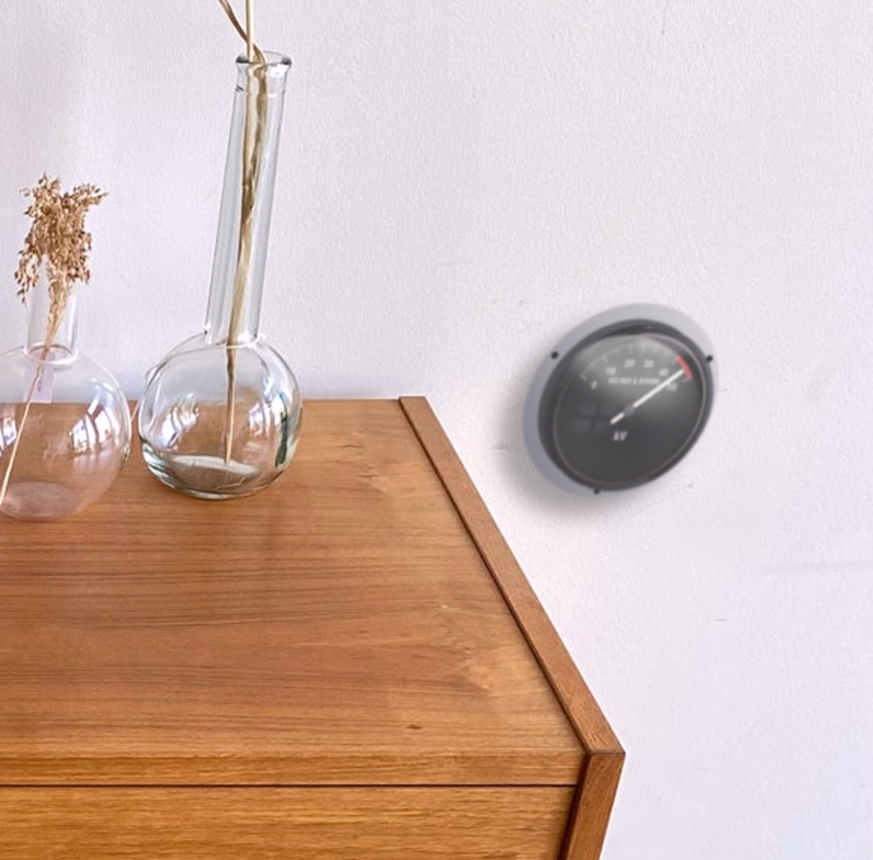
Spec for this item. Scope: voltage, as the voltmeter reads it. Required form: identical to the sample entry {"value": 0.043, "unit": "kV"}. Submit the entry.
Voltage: {"value": 45, "unit": "kV"}
